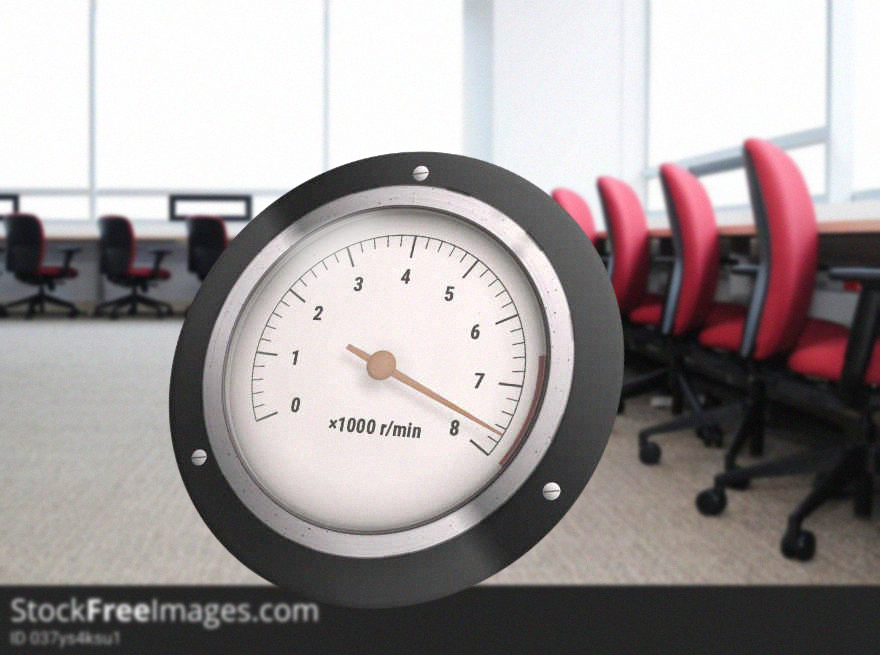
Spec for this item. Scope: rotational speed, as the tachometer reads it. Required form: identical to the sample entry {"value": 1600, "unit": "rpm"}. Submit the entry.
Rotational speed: {"value": 7700, "unit": "rpm"}
